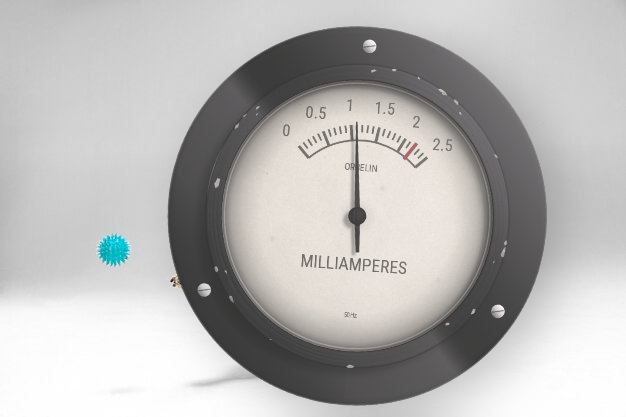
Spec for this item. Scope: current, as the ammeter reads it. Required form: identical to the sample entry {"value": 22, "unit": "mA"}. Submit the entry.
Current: {"value": 1.1, "unit": "mA"}
